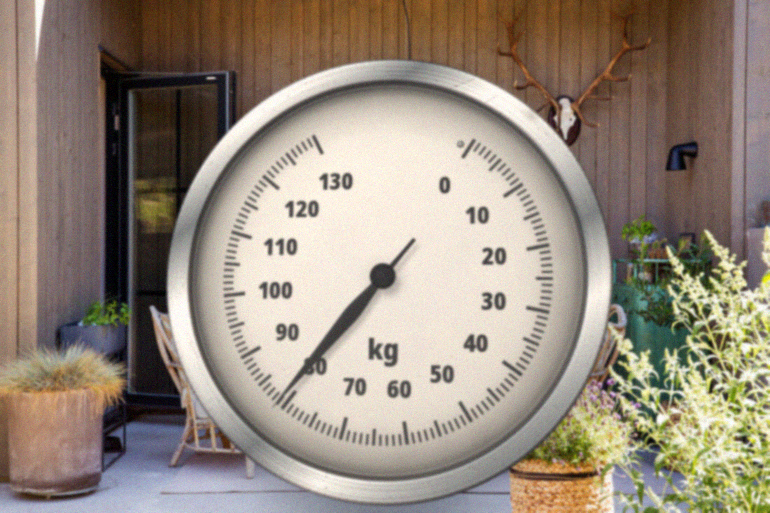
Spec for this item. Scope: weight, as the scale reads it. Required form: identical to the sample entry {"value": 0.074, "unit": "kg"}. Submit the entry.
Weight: {"value": 81, "unit": "kg"}
